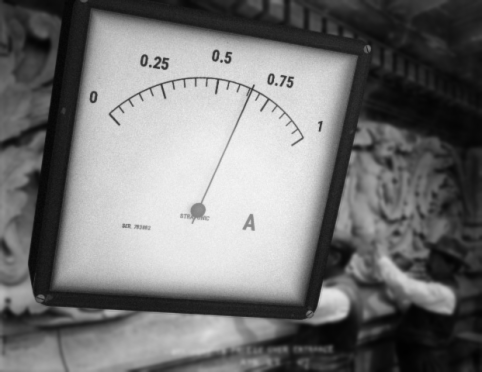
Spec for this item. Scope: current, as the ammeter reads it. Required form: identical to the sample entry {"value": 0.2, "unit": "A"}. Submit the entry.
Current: {"value": 0.65, "unit": "A"}
